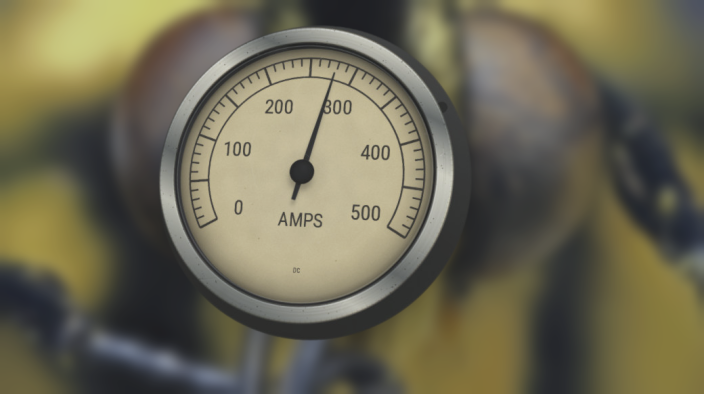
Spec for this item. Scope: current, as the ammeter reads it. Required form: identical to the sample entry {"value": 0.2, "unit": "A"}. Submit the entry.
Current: {"value": 280, "unit": "A"}
